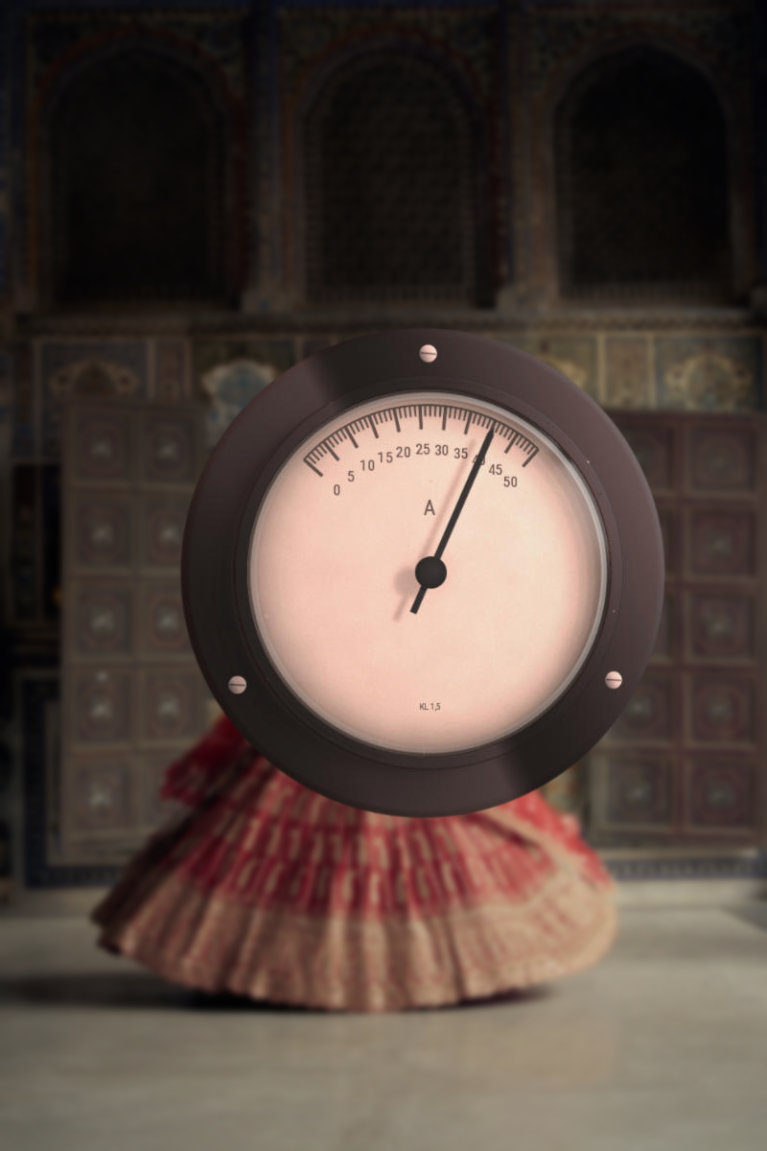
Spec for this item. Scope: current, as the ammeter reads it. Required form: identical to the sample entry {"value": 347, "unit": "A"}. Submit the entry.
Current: {"value": 40, "unit": "A"}
